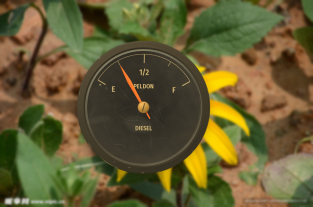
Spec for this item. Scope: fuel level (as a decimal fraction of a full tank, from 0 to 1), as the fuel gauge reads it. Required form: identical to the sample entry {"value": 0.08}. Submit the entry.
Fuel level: {"value": 0.25}
